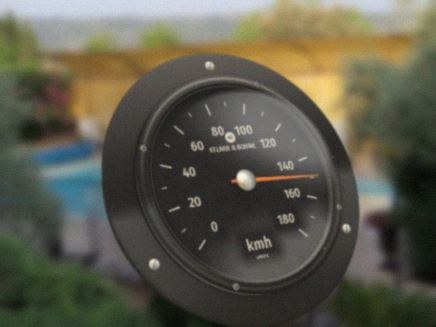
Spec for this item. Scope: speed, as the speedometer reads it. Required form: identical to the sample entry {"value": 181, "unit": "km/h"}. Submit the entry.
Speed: {"value": 150, "unit": "km/h"}
